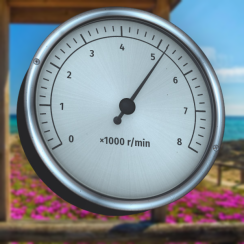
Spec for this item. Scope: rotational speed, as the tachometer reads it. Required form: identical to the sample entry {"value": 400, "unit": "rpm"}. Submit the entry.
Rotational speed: {"value": 5200, "unit": "rpm"}
